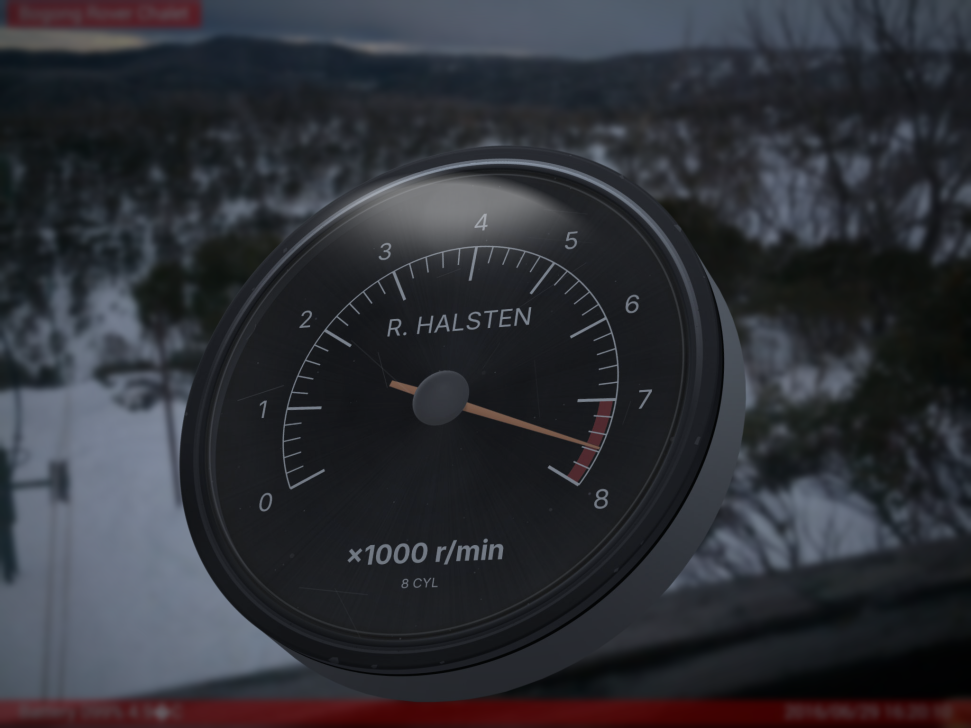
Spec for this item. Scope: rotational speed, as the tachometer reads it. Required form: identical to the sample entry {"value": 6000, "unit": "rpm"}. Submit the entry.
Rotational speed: {"value": 7600, "unit": "rpm"}
